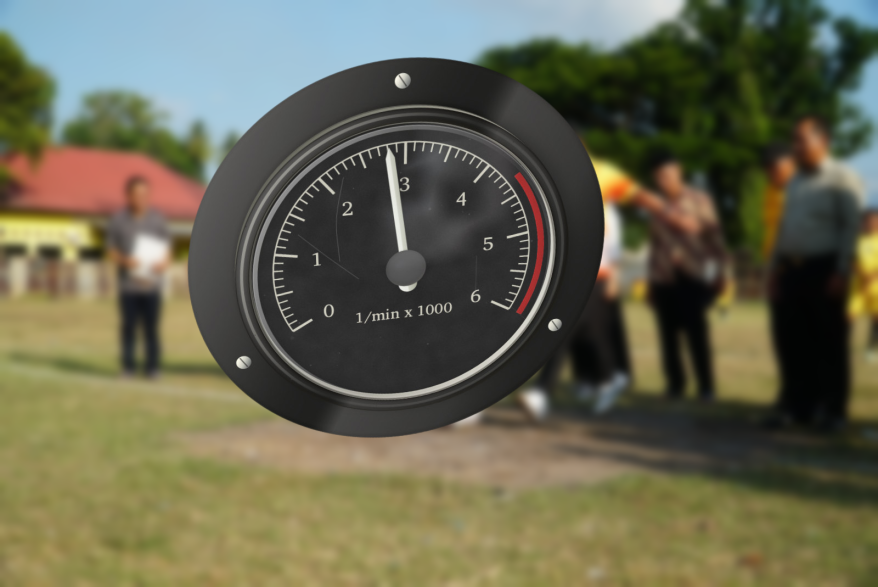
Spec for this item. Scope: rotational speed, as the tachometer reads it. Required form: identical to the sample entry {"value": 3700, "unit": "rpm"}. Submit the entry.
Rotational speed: {"value": 2800, "unit": "rpm"}
